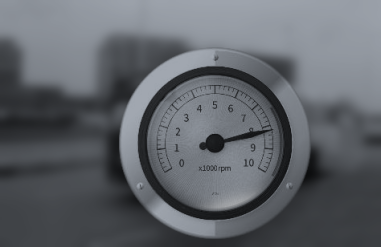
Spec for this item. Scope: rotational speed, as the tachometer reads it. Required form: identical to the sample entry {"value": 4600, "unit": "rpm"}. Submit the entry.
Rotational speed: {"value": 8200, "unit": "rpm"}
